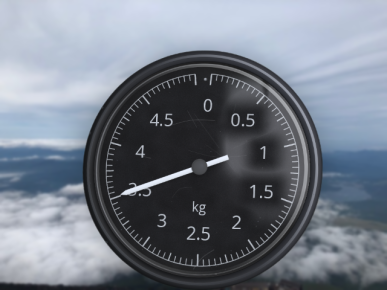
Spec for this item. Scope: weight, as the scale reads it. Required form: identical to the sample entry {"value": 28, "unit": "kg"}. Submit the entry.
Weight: {"value": 3.5, "unit": "kg"}
